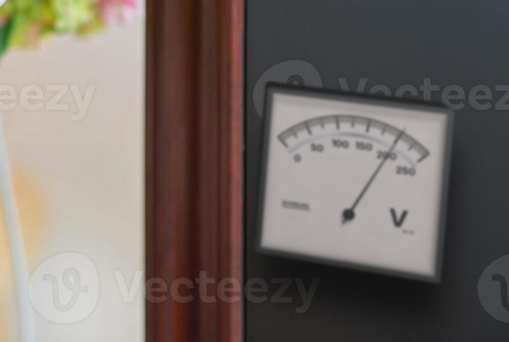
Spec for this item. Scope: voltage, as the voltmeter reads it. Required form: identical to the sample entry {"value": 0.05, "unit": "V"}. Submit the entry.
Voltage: {"value": 200, "unit": "V"}
